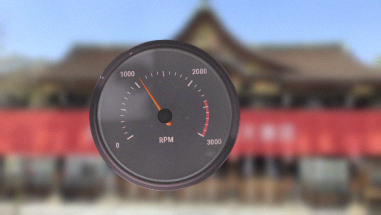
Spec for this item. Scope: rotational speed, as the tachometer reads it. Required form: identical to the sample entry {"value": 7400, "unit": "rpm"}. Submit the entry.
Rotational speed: {"value": 1100, "unit": "rpm"}
